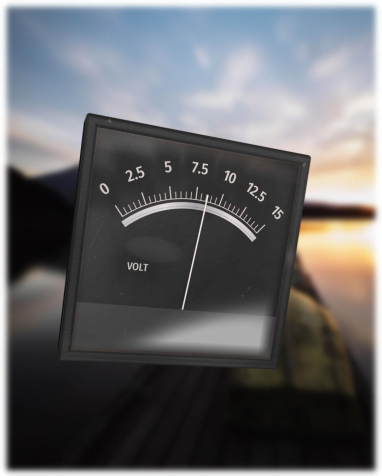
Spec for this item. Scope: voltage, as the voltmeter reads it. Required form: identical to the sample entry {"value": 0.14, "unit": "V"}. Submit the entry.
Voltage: {"value": 8.5, "unit": "V"}
